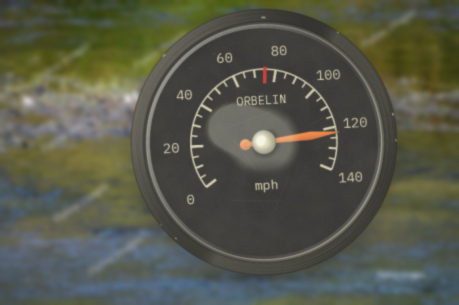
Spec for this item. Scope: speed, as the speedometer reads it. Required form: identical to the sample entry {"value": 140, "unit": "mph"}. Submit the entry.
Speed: {"value": 122.5, "unit": "mph"}
